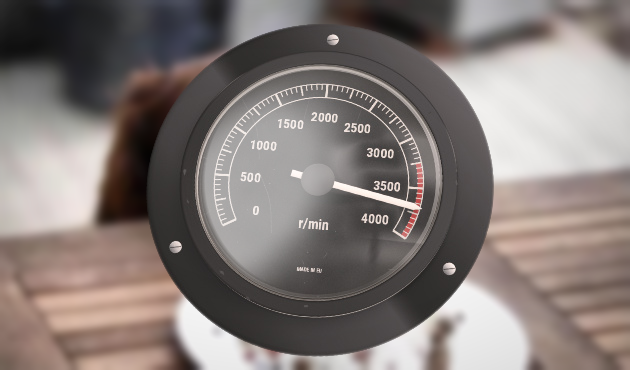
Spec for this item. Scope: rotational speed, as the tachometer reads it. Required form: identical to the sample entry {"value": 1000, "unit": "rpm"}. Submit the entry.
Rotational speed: {"value": 3700, "unit": "rpm"}
